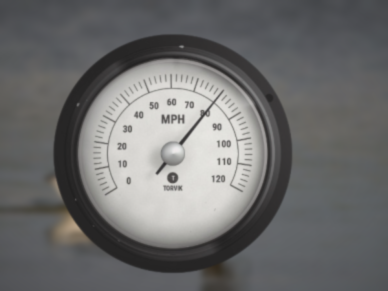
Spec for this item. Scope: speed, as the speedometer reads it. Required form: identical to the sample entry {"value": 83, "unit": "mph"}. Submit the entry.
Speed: {"value": 80, "unit": "mph"}
